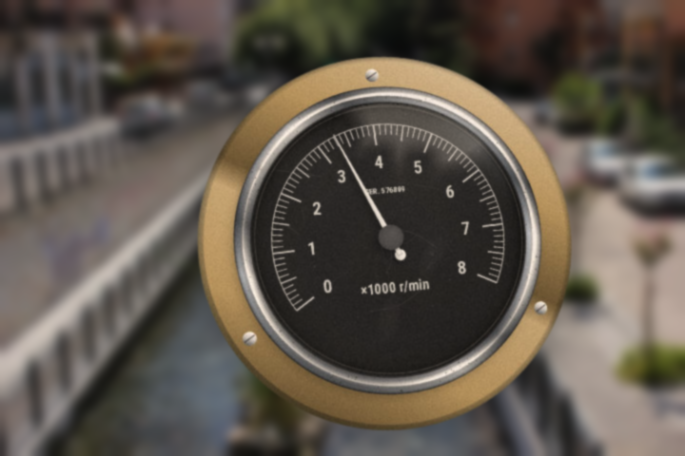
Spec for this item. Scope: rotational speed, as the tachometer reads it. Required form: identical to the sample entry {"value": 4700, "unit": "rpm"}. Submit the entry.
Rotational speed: {"value": 3300, "unit": "rpm"}
